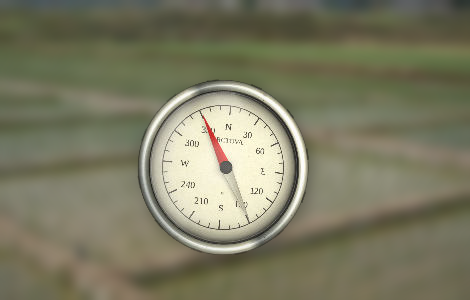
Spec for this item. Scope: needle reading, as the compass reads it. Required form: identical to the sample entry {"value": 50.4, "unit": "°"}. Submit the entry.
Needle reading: {"value": 330, "unit": "°"}
